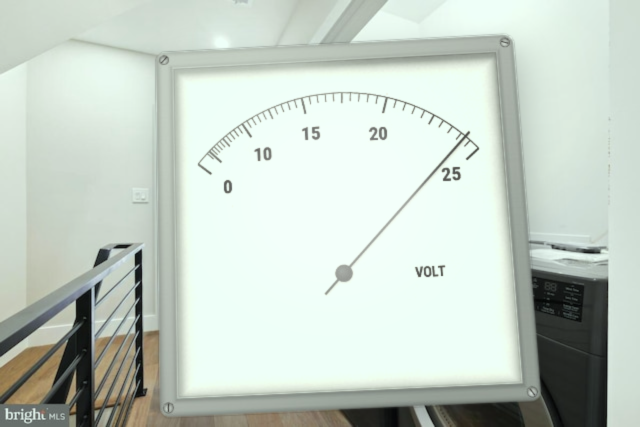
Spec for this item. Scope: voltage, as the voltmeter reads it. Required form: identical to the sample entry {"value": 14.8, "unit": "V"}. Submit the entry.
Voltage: {"value": 24.25, "unit": "V"}
